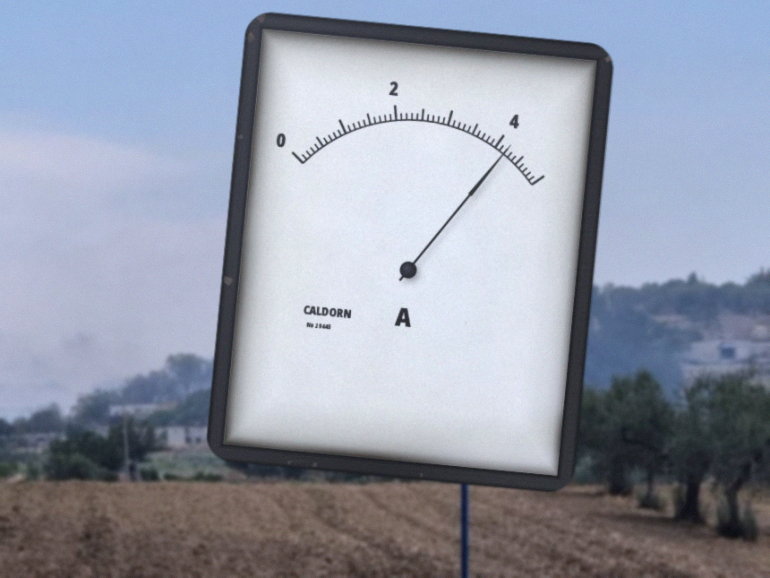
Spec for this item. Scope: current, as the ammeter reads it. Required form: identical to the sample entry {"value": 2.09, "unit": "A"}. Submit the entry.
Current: {"value": 4.2, "unit": "A"}
